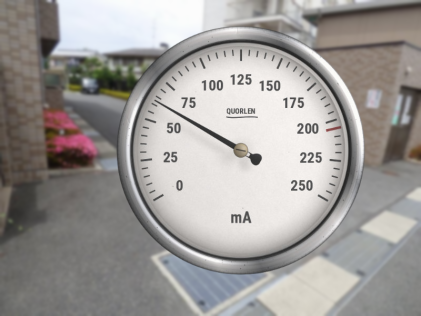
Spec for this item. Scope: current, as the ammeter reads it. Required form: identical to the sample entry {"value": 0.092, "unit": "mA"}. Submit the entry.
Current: {"value": 62.5, "unit": "mA"}
